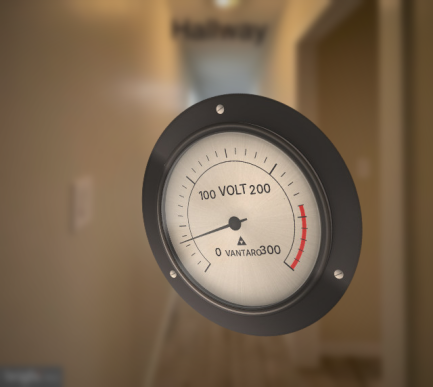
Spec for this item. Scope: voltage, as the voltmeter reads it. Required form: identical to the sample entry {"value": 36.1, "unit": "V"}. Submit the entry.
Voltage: {"value": 35, "unit": "V"}
